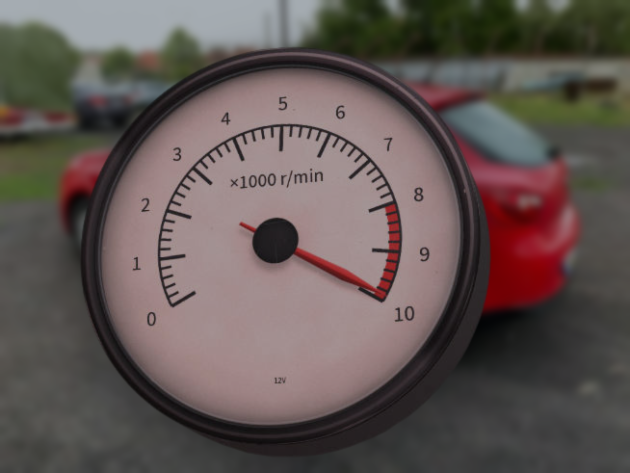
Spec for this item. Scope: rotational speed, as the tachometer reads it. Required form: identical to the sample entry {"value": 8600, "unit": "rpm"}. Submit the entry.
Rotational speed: {"value": 9900, "unit": "rpm"}
